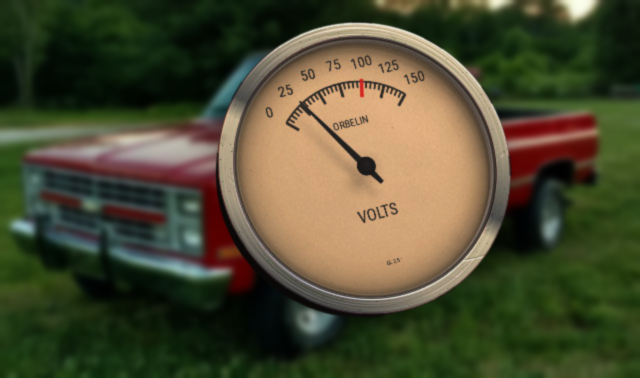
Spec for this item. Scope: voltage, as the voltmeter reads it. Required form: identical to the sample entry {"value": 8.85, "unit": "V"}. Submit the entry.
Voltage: {"value": 25, "unit": "V"}
